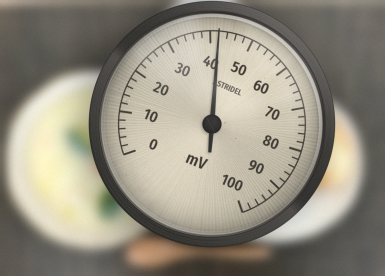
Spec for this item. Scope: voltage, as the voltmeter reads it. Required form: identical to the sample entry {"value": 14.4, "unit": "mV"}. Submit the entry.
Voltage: {"value": 42, "unit": "mV"}
